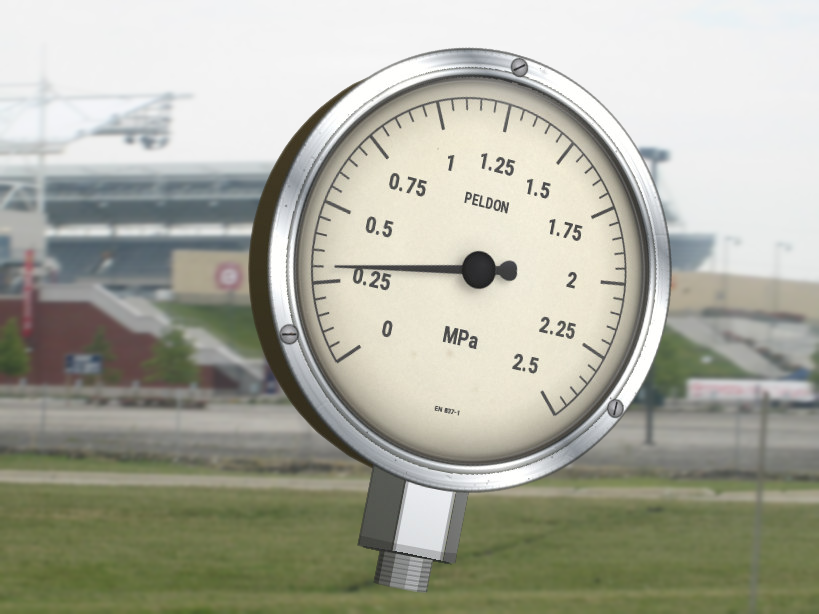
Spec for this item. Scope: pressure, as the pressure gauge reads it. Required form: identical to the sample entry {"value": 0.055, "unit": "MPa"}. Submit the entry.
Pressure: {"value": 0.3, "unit": "MPa"}
